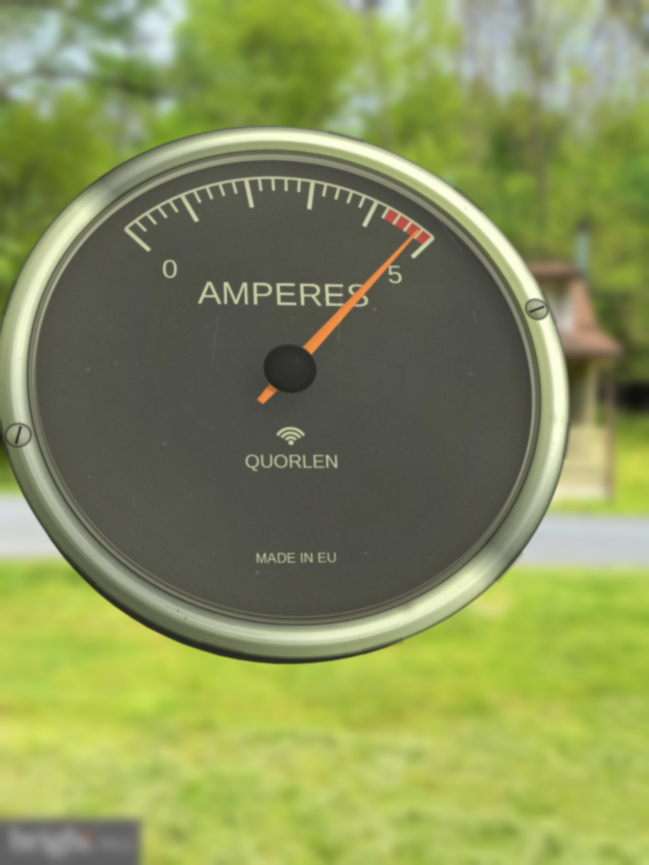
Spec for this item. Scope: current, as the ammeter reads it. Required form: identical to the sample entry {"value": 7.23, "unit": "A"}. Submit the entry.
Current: {"value": 4.8, "unit": "A"}
